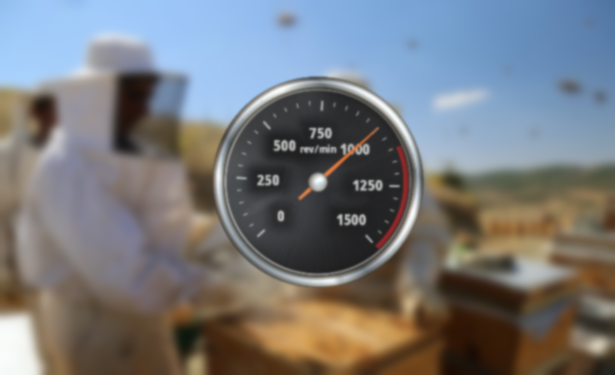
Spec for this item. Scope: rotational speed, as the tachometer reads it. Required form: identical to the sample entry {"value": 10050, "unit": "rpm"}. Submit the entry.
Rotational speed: {"value": 1000, "unit": "rpm"}
